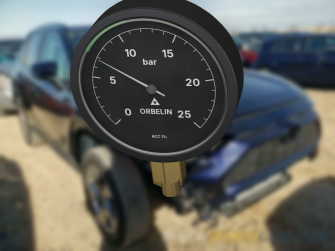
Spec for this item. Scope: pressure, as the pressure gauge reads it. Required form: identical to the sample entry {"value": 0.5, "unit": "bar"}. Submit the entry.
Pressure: {"value": 7, "unit": "bar"}
